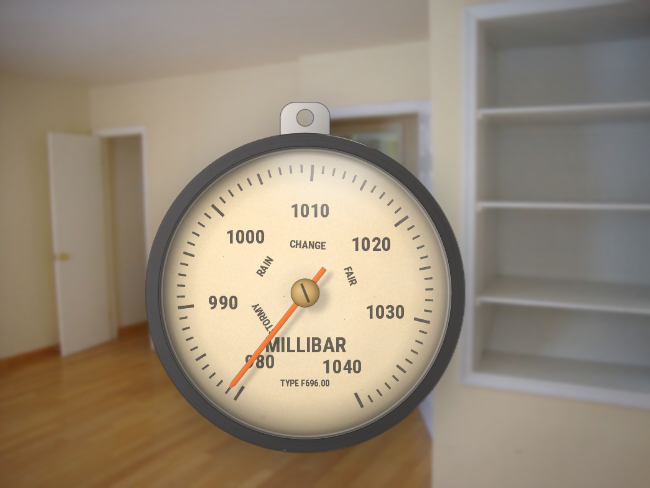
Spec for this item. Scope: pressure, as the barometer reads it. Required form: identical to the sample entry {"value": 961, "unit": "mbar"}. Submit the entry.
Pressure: {"value": 981, "unit": "mbar"}
